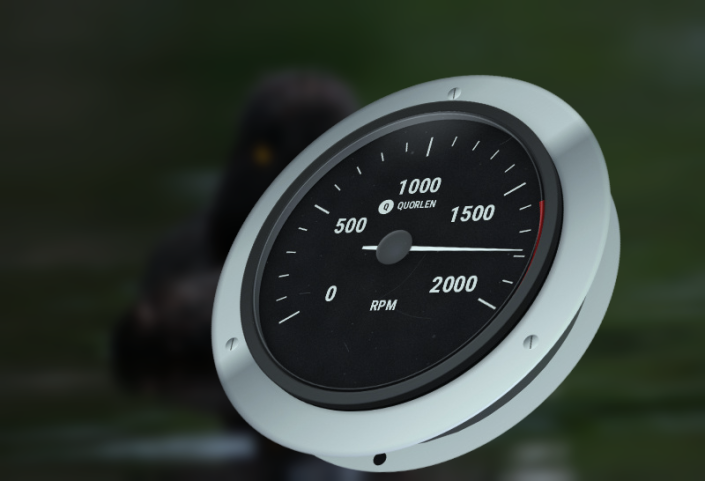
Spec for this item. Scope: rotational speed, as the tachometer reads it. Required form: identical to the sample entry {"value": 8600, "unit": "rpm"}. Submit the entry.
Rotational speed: {"value": 1800, "unit": "rpm"}
